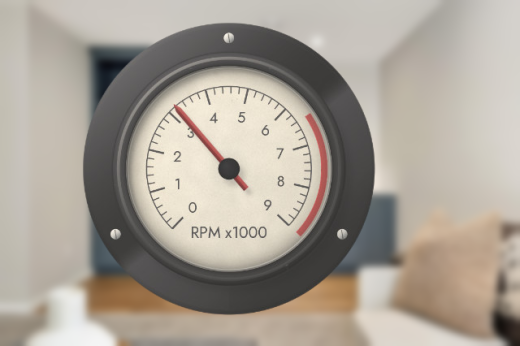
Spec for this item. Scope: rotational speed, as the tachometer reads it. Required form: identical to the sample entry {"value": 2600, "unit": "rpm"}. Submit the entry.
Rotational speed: {"value": 3200, "unit": "rpm"}
